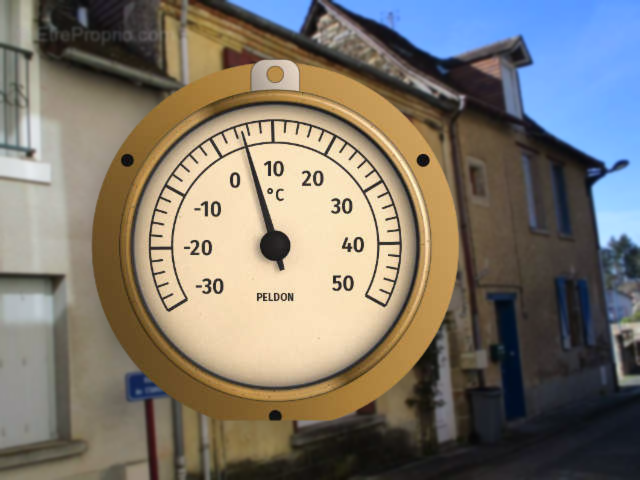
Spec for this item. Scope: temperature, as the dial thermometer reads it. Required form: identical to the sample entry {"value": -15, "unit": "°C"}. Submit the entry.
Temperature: {"value": 5, "unit": "°C"}
